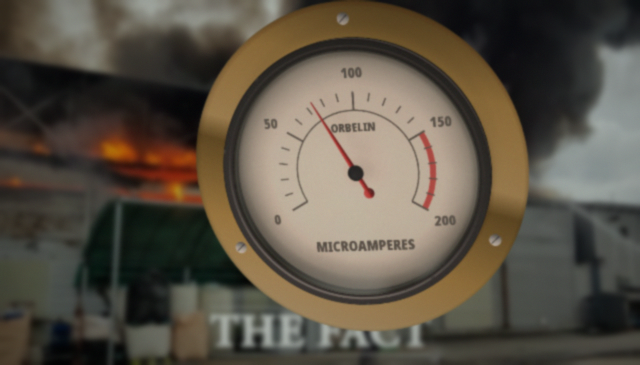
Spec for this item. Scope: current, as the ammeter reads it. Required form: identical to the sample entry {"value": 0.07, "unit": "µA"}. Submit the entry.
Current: {"value": 75, "unit": "µA"}
